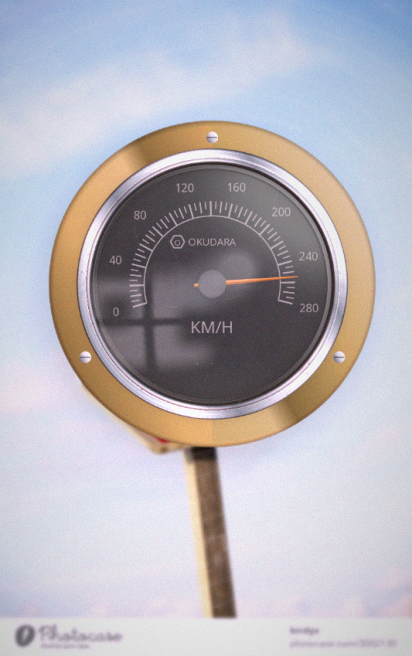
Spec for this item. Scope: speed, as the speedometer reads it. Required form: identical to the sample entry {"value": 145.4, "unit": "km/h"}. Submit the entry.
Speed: {"value": 255, "unit": "km/h"}
